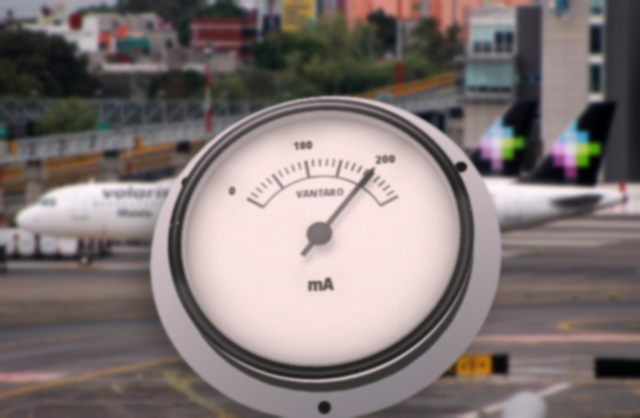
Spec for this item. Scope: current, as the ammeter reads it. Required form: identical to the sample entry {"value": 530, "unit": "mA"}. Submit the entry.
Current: {"value": 200, "unit": "mA"}
